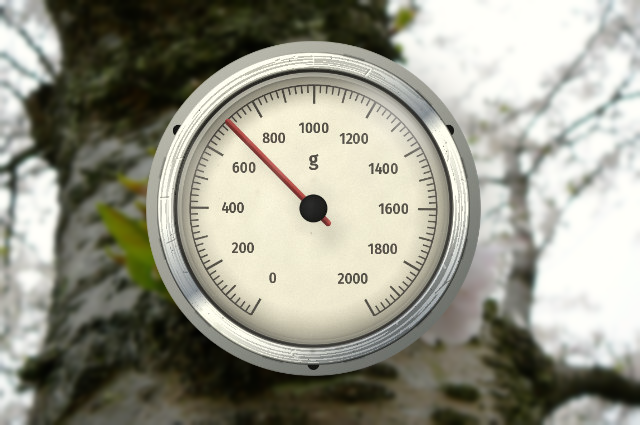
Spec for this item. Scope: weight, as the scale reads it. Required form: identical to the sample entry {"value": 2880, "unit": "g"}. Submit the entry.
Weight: {"value": 700, "unit": "g"}
